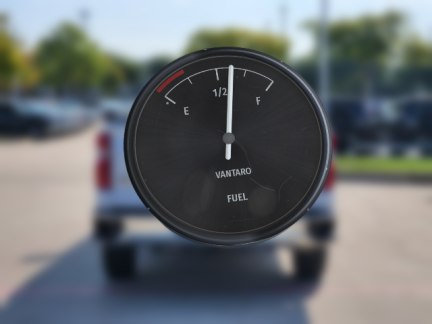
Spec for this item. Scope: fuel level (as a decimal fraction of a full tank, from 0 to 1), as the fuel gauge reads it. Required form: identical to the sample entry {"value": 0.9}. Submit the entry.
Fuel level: {"value": 0.625}
